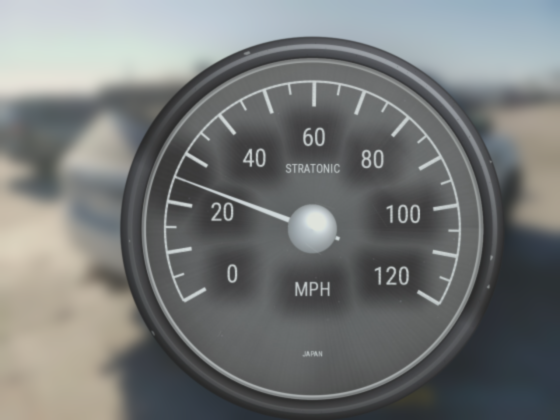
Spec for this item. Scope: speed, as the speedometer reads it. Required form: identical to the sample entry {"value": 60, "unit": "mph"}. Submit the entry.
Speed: {"value": 25, "unit": "mph"}
